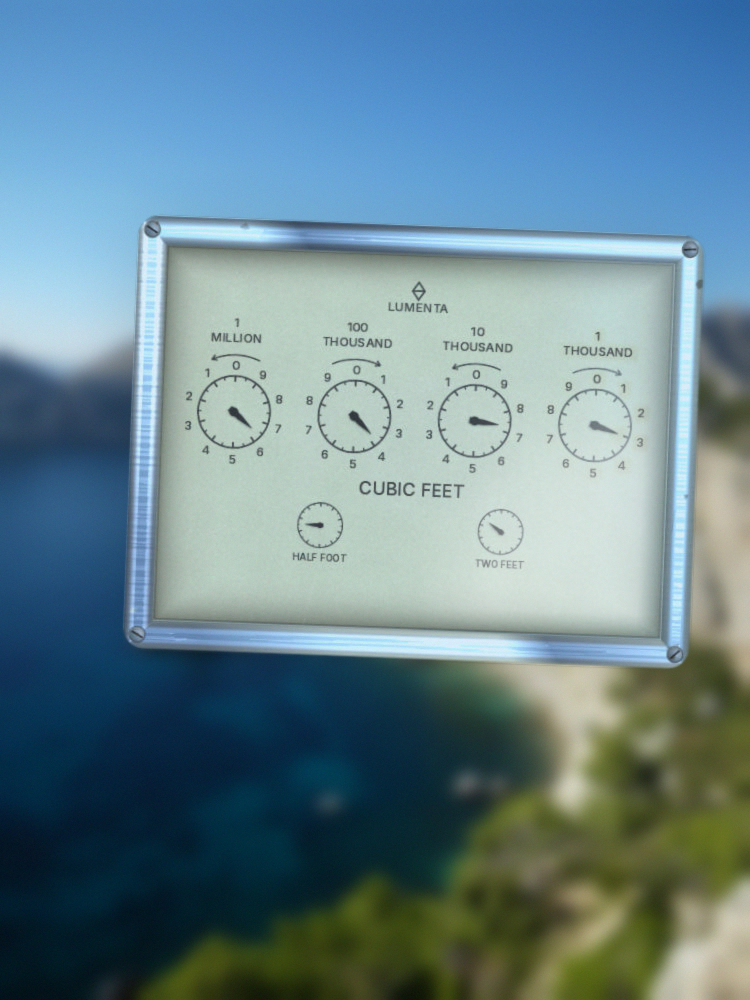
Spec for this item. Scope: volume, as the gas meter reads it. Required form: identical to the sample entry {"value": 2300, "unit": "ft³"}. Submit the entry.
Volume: {"value": 637300, "unit": "ft³"}
